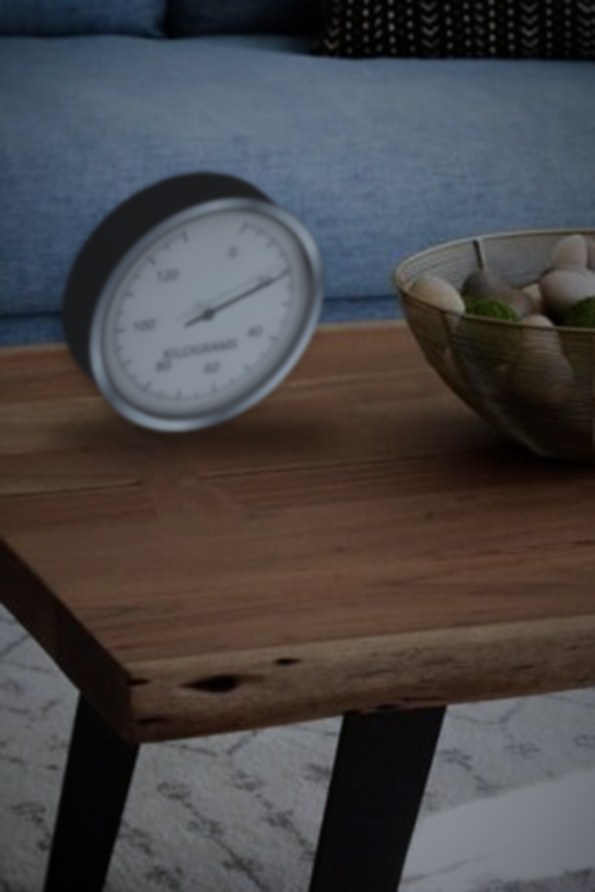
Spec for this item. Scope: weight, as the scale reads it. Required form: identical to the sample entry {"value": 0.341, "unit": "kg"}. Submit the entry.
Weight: {"value": 20, "unit": "kg"}
